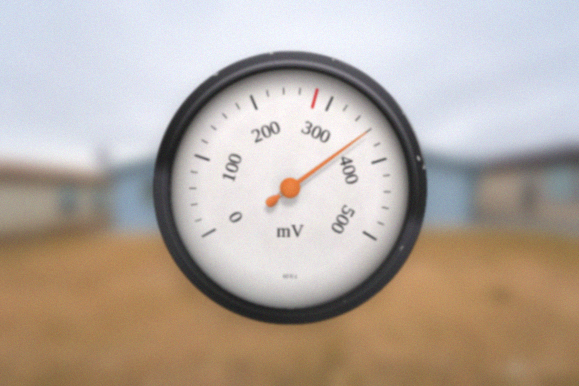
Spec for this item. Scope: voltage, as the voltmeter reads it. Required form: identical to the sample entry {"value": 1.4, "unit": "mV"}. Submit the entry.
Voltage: {"value": 360, "unit": "mV"}
